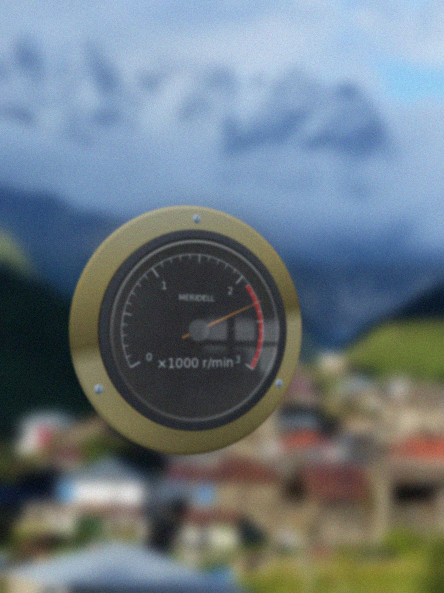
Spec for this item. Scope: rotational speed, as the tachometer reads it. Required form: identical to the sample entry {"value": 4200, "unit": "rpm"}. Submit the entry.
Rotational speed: {"value": 2300, "unit": "rpm"}
